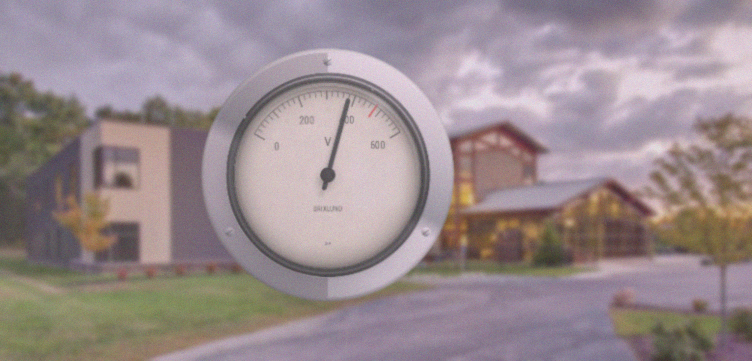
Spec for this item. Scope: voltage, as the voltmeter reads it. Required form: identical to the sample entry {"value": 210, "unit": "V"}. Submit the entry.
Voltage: {"value": 380, "unit": "V"}
